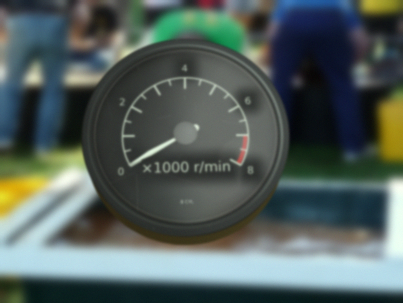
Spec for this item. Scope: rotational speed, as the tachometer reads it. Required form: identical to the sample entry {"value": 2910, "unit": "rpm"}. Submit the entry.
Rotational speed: {"value": 0, "unit": "rpm"}
